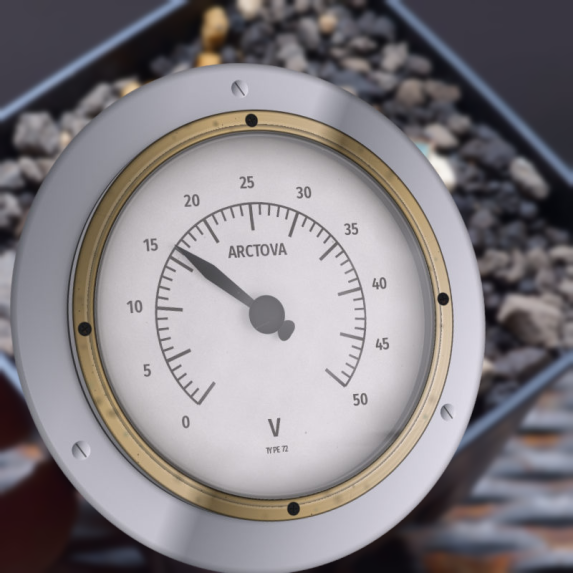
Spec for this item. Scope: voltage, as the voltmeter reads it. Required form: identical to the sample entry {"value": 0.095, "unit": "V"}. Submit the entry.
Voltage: {"value": 16, "unit": "V"}
